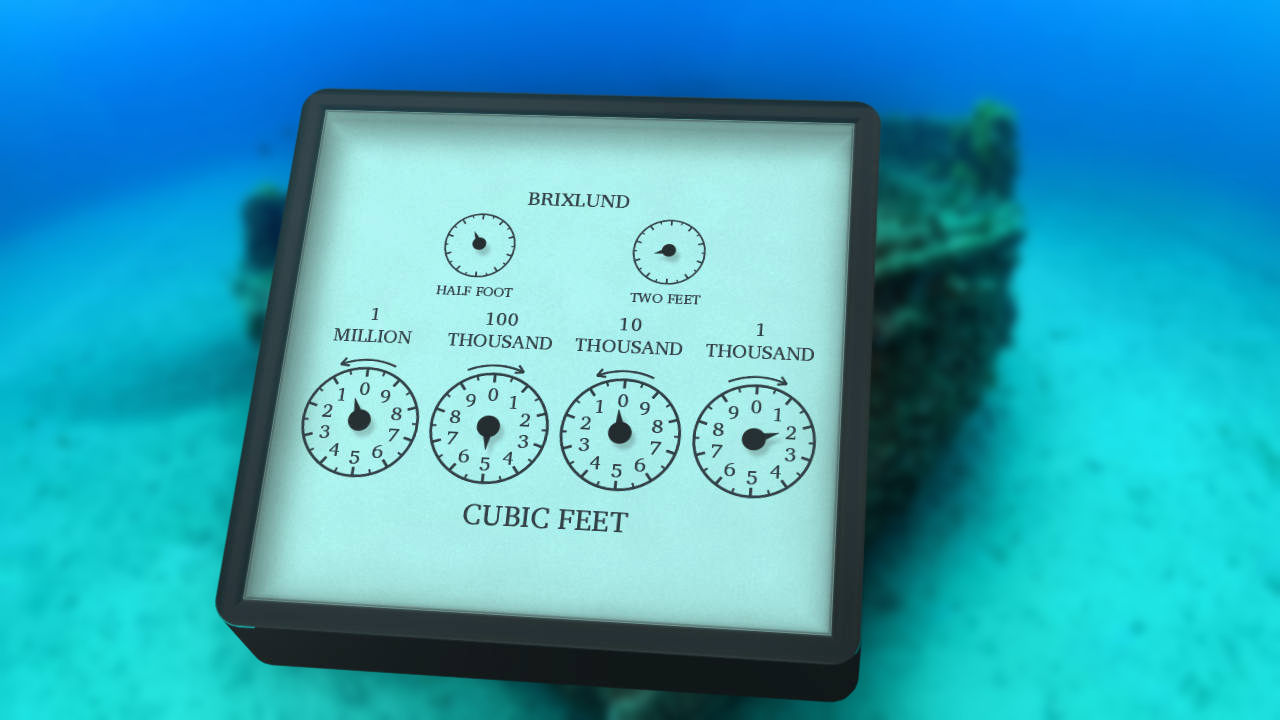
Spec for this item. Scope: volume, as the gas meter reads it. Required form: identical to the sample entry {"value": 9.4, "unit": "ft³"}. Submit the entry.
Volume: {"value": 50200, "unit": "ft³"}
